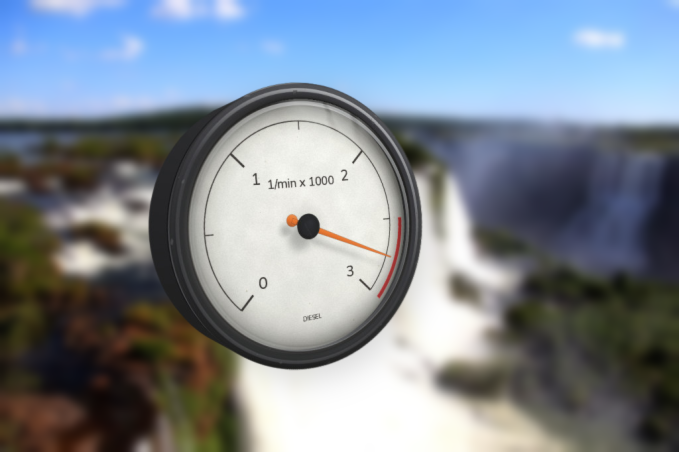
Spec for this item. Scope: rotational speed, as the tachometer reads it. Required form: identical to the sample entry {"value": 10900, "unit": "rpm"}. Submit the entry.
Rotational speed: {"value": 2750, "unit": "rpm"}
